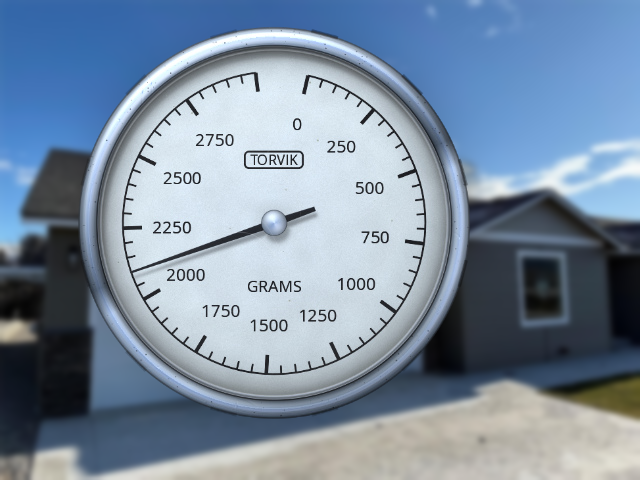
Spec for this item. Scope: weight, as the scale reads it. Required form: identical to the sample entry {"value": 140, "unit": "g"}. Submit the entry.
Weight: {"value": 2100, "unit": "g"}
